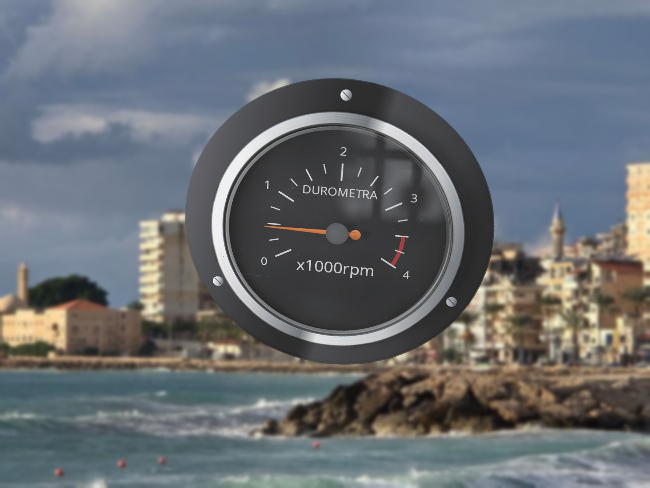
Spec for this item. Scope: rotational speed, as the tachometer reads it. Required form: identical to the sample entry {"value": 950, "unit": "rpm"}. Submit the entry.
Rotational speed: {"value": 500, "unit": "rpm"}
